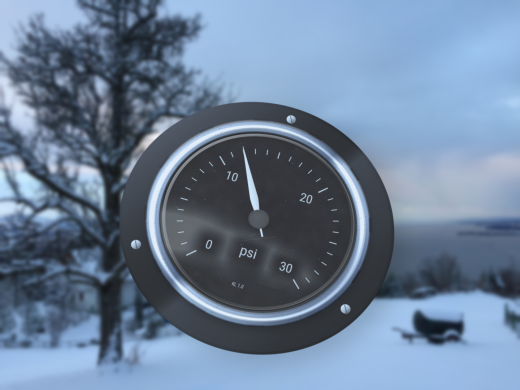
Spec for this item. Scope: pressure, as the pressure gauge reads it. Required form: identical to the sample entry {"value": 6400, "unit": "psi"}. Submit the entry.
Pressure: {"value": 12, "unit": "psi"}
